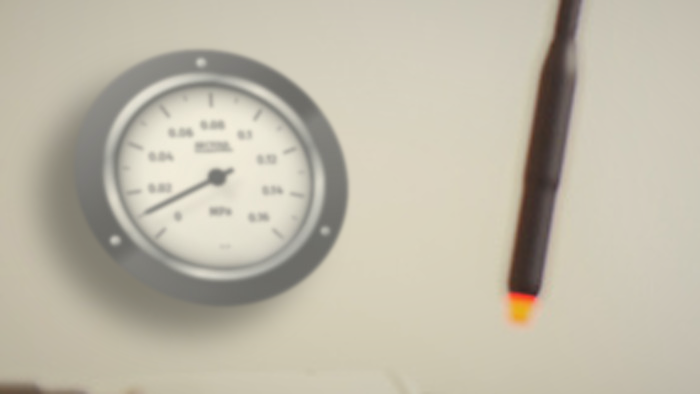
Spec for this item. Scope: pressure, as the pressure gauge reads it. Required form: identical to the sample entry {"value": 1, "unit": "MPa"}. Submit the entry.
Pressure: {"value": 0.01, "unit": "MPa"}
